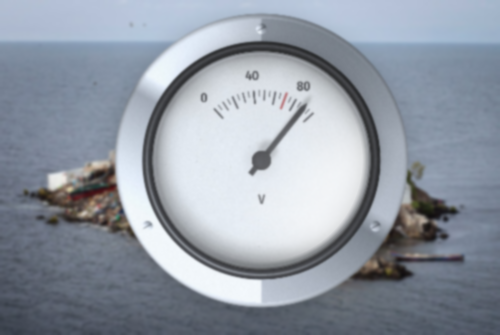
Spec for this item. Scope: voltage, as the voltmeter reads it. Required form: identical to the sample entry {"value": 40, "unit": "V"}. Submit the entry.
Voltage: {"value": 90, "unit": "V"}
